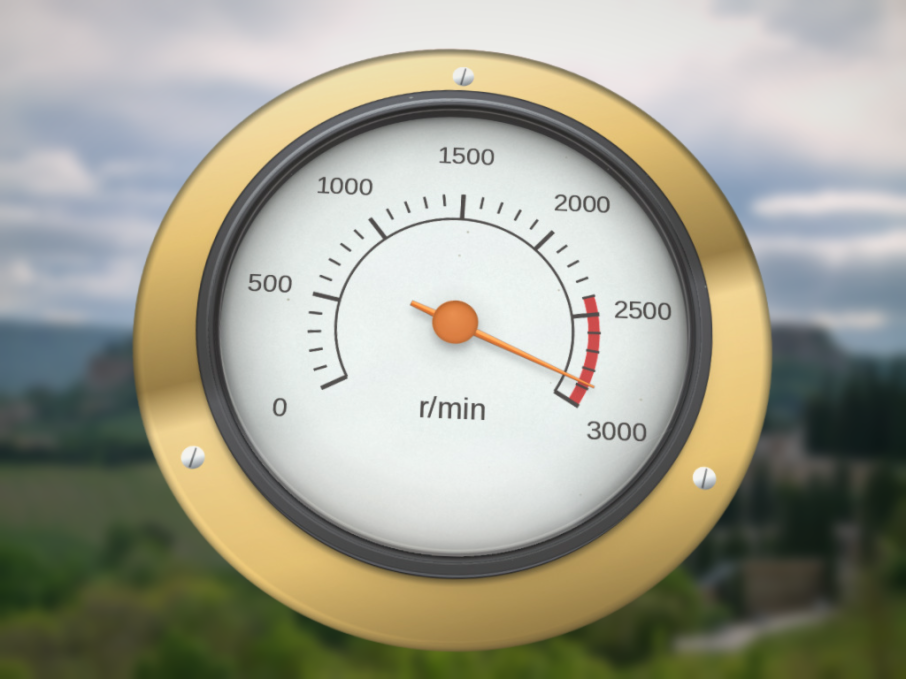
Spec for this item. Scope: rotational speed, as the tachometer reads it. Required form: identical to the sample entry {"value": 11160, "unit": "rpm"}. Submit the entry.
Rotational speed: {"value": 2900, "unit": "rpm"}
